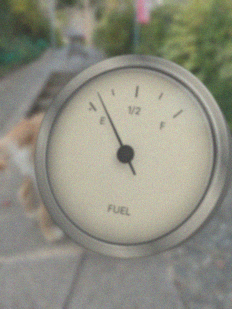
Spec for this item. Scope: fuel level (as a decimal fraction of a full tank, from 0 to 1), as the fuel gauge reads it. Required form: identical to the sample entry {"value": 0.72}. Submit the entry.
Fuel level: {"value": 0.125}
